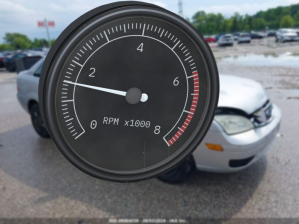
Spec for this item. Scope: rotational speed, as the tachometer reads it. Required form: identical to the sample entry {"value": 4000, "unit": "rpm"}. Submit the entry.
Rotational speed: {"value": 1500, "unit": "rpm"}
